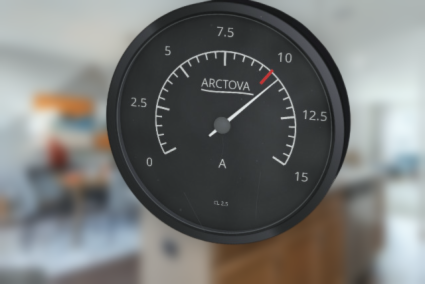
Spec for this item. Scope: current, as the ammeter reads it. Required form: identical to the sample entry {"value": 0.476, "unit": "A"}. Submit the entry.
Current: {"value": 10.5, "unit": "A"}
